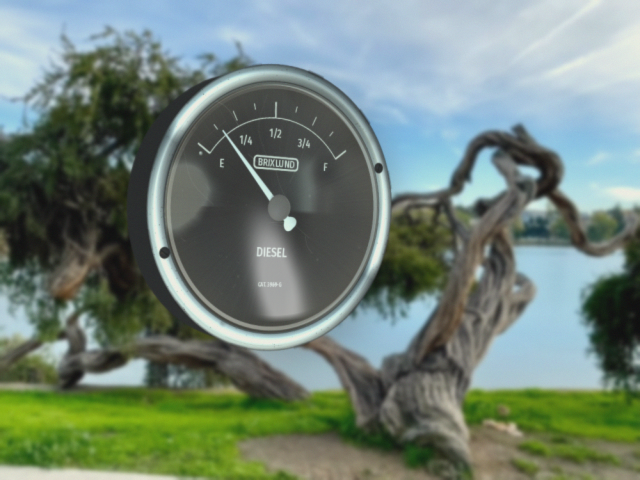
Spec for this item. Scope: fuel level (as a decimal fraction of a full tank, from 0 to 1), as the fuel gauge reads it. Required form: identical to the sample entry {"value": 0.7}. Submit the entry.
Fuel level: {"value": 0.125}
